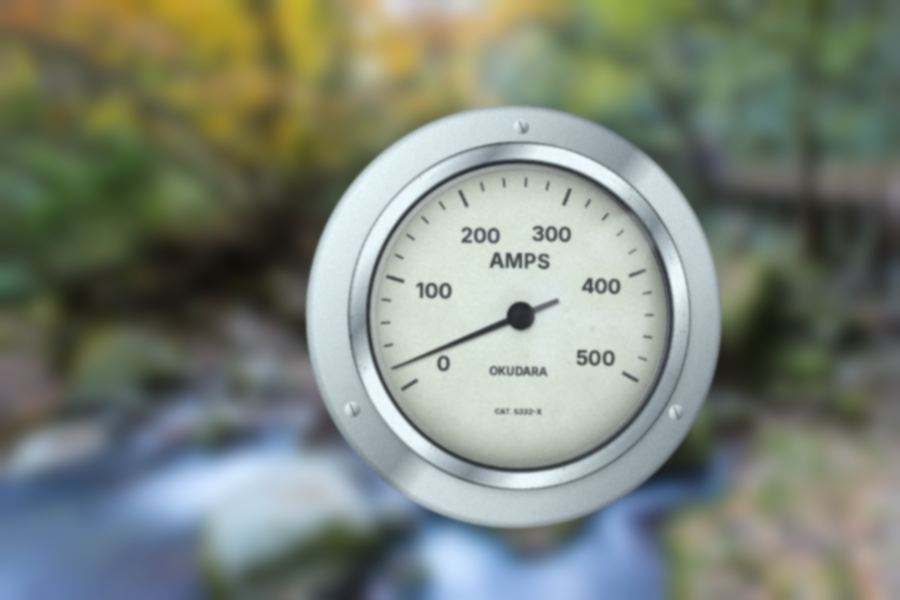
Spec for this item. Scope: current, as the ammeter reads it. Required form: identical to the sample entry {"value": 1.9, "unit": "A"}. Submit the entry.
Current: {"value": 20, "unit": "A"}
